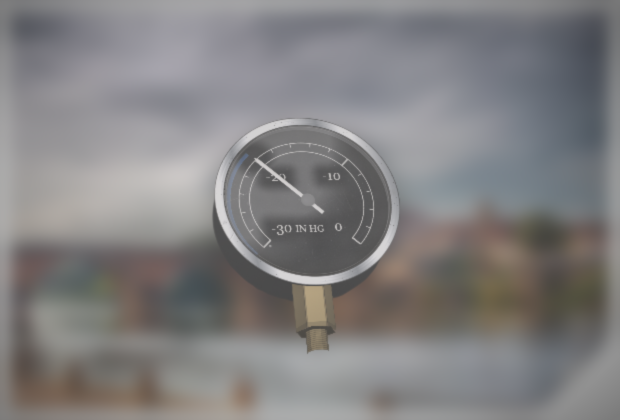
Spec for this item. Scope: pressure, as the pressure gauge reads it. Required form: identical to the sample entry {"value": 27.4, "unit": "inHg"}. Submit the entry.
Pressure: {"value": -20, "unit": "inHg"}
